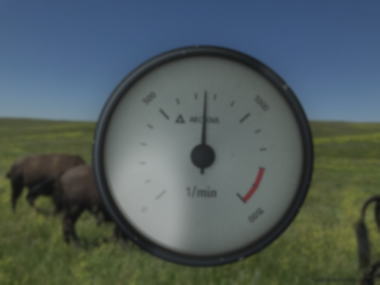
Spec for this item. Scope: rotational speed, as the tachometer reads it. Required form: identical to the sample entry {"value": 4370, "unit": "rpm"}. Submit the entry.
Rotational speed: {"value": 750, "unit": "rpm"}
